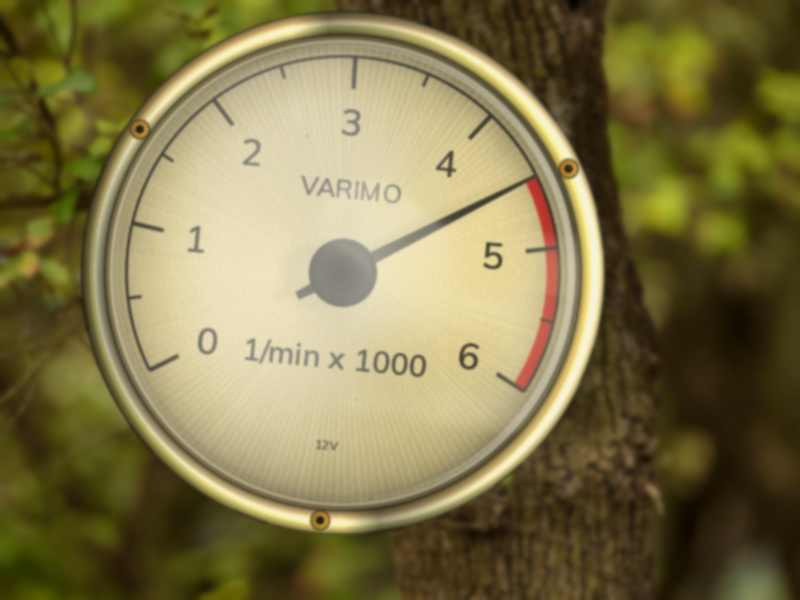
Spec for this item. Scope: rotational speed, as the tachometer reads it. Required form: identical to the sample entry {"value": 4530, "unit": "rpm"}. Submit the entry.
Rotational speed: {"value": 4500, "unit": "rpm"}
